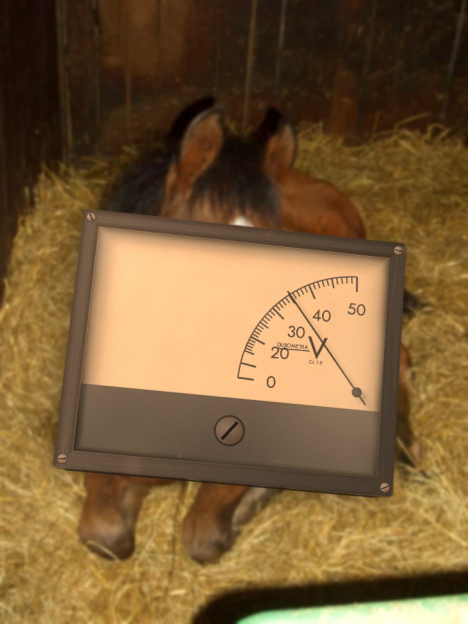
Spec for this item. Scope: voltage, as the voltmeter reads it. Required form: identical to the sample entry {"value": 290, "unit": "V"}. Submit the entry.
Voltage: {"value": 35, "unit": "V"}
